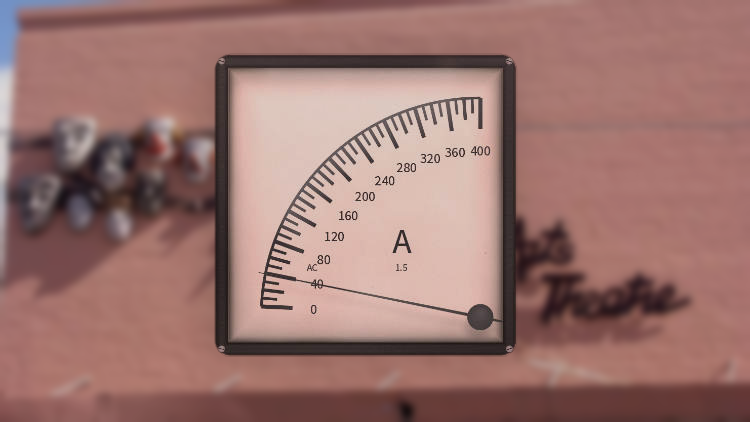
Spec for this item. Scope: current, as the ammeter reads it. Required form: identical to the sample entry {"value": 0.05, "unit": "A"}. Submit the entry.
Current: {"value": 40, "unit": "A"}
